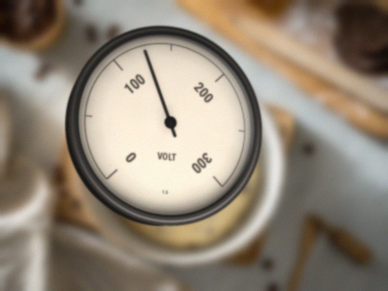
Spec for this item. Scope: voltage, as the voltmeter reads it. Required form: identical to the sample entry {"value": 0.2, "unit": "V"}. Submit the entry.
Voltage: {"value": 125, "unit": "V"}
